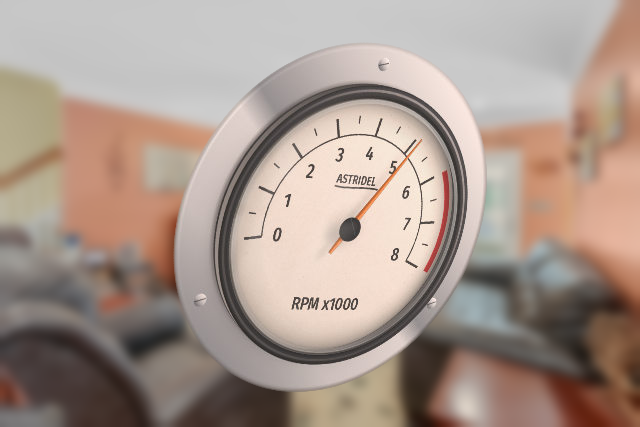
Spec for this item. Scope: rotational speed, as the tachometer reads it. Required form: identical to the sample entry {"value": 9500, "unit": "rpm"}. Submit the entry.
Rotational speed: {"value": 5000, "unit": "rpm"}
